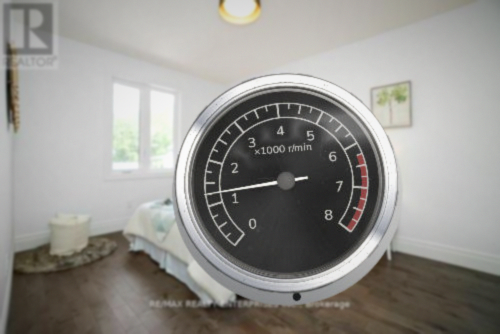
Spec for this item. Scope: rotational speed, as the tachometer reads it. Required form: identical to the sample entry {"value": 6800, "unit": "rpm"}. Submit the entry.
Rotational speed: {"value": 1250, "unit": "rpm"}
